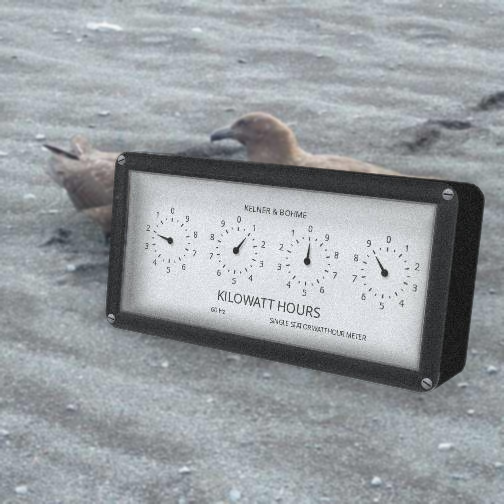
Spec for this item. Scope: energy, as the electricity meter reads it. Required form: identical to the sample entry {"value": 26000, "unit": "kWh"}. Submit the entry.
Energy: {"value": 2099, "unit": "kWh"}
